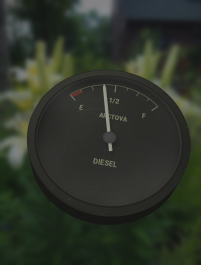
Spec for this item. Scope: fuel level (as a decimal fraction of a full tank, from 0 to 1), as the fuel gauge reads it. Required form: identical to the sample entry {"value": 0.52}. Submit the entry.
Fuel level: {"value": 0.375}
